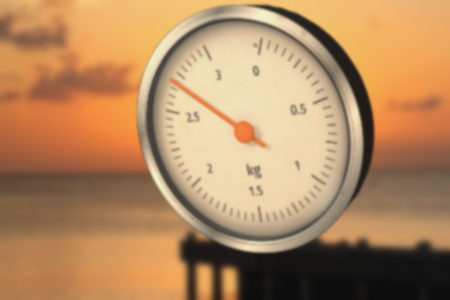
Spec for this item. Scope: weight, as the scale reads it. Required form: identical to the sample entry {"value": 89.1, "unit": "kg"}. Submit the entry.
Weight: {"value": 2.7, "unit": "kg"}
